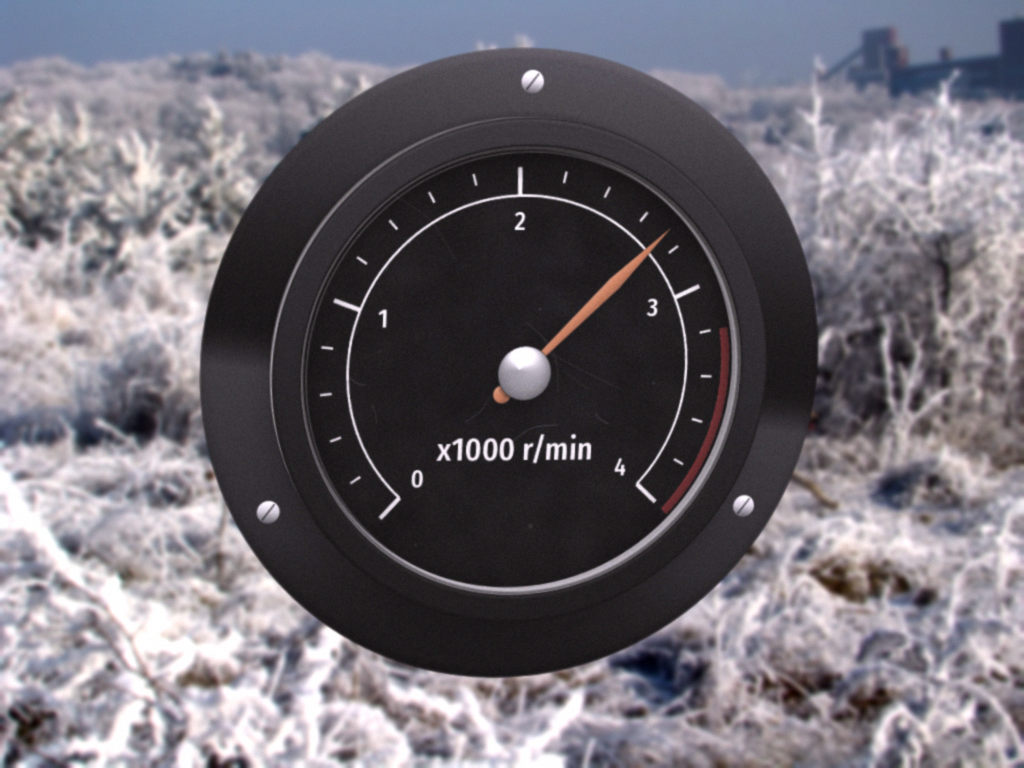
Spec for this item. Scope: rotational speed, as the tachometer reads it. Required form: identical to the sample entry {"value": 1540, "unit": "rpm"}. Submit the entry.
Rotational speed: {"value": 2700, "unit": "rpm"}
